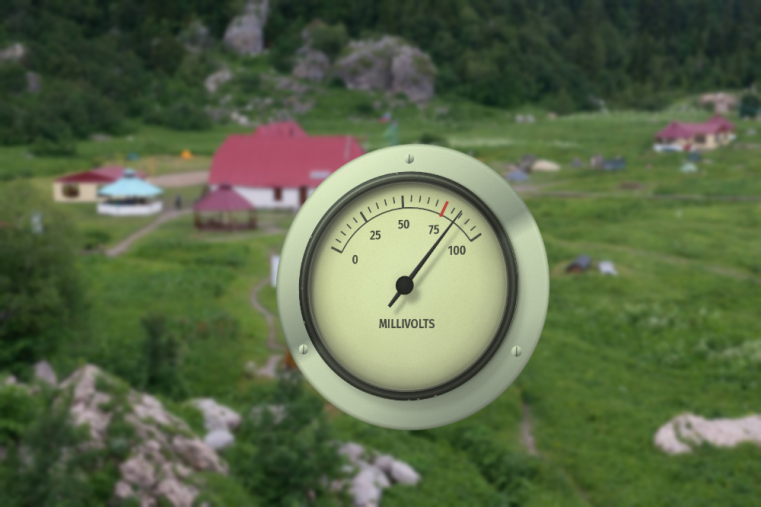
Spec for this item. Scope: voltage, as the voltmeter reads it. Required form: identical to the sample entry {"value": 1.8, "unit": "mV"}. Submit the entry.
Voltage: {"value": 85, "unit": "mV"}
